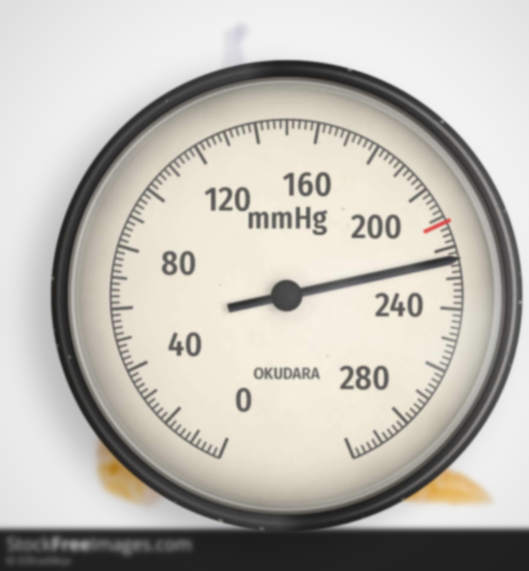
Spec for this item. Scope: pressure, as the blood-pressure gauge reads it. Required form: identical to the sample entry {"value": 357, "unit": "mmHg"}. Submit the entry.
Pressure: {"value": 224, "unit": "mmHg"}
